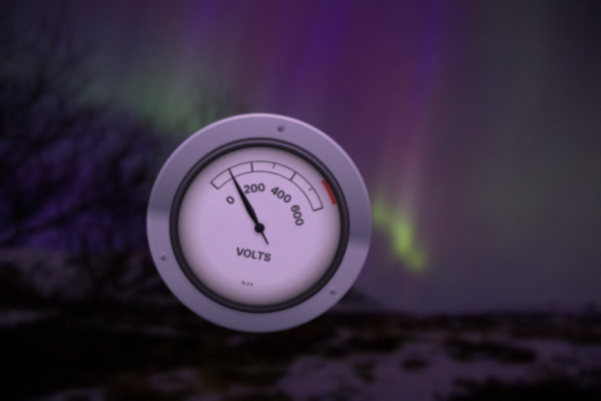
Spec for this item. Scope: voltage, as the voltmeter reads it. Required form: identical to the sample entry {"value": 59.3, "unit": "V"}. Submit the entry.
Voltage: {"value": 100, "unit": "V"}
